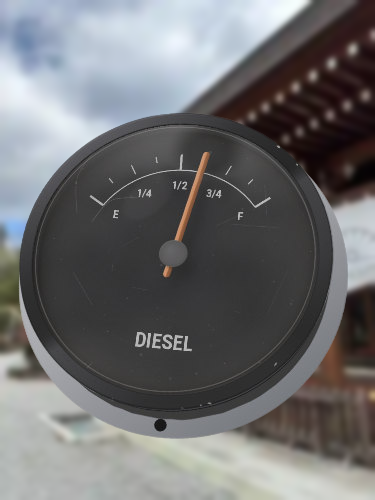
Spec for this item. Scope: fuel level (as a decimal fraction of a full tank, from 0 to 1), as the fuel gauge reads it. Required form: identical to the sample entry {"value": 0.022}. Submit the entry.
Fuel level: {"value": 0.625}
